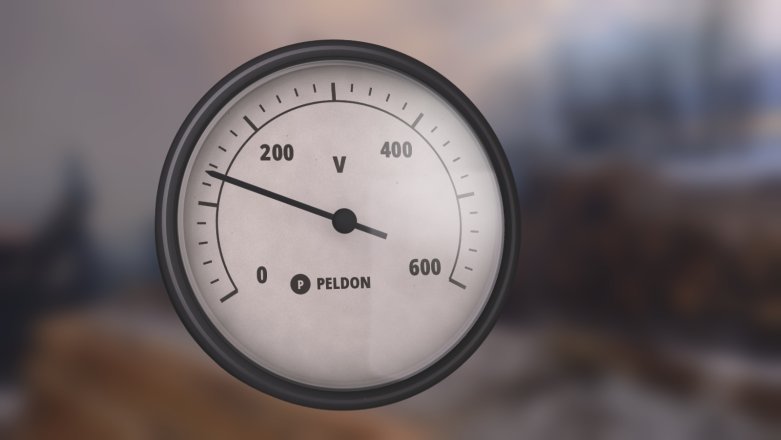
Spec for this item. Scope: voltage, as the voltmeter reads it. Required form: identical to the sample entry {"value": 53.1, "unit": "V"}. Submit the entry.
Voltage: {"value": 130, "unit": "V"}
